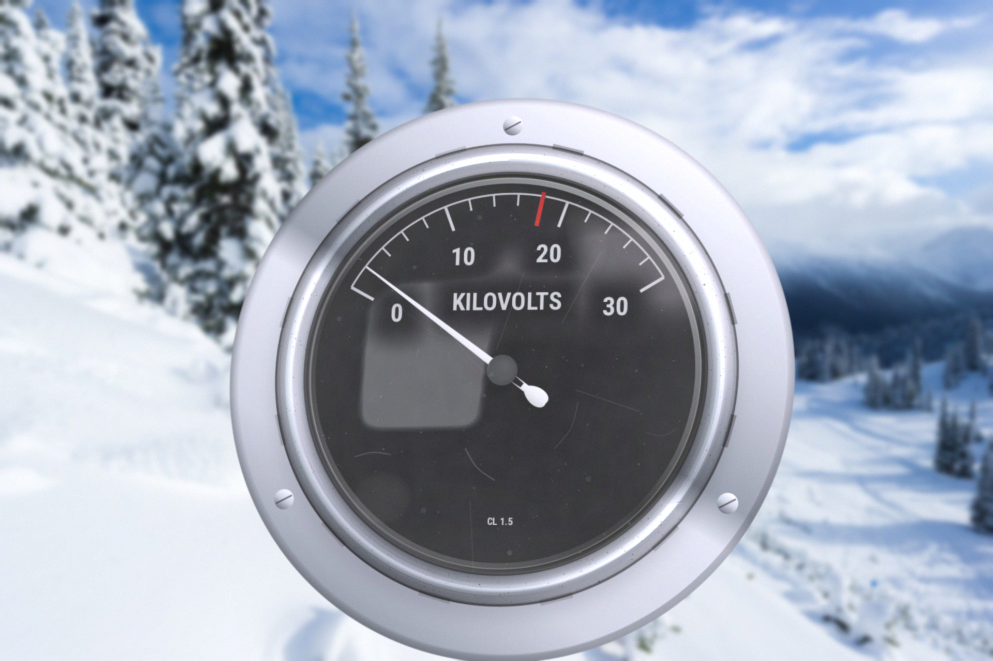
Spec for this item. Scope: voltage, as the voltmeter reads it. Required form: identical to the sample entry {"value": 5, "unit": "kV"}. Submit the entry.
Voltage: {"value": 2, "unit": "kV"}
